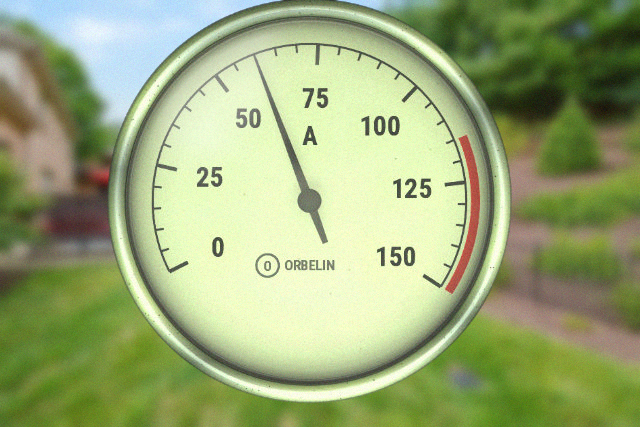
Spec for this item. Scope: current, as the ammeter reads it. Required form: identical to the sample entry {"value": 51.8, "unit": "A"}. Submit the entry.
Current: {"value": 60, "unit": "A"}
